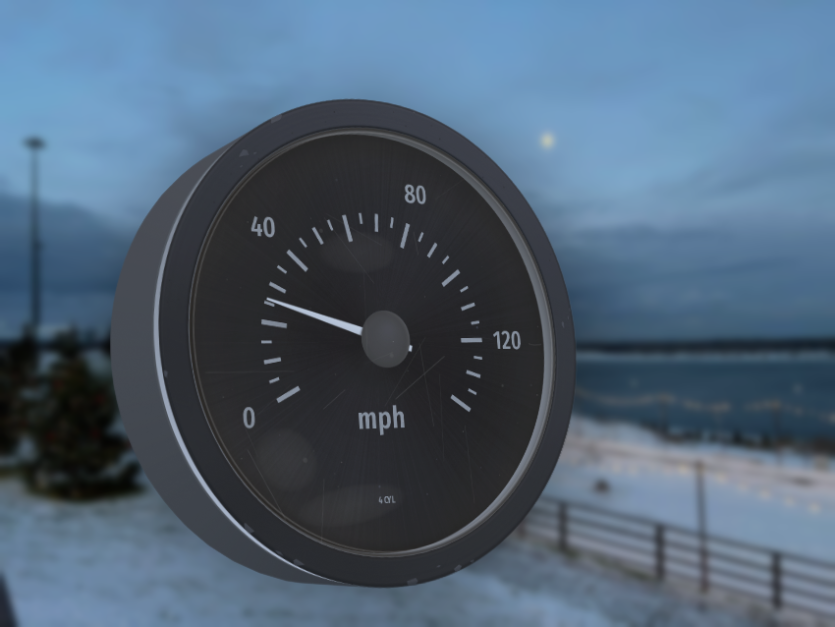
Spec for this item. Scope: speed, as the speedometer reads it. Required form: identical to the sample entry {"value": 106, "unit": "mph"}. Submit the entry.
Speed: {"value": 25, "unit": "mph"}
